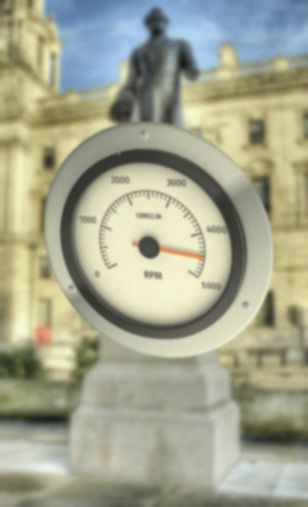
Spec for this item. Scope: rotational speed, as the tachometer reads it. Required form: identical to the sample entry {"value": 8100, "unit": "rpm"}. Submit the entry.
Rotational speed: {"value": 4500, "unit": "rpm"}
